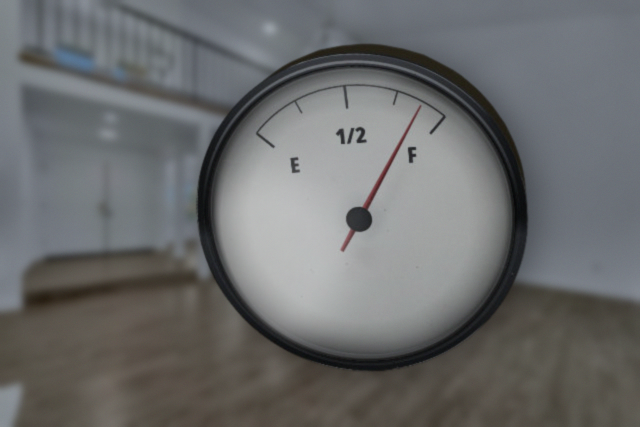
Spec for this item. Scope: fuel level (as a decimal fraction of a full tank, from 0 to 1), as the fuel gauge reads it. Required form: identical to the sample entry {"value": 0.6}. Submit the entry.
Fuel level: {"value": 0.875}
